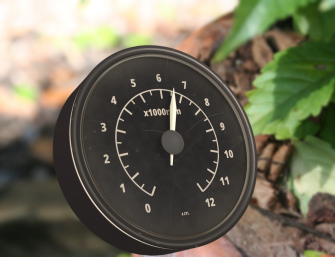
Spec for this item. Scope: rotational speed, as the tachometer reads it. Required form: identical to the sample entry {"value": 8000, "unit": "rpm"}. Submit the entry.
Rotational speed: {"value": 6500, "unit": "rpm"}
